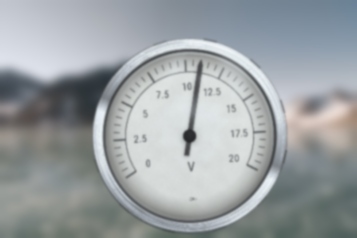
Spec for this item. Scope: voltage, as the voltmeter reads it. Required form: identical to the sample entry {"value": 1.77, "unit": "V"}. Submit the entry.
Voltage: {"value": 11, "unit": "V"}
